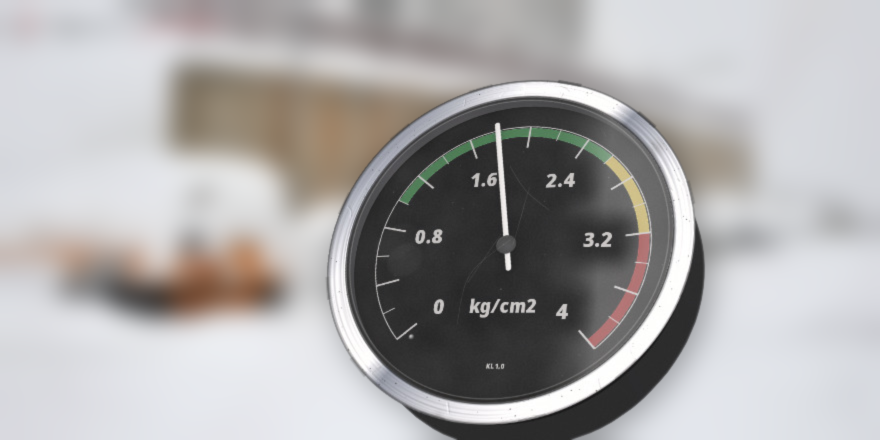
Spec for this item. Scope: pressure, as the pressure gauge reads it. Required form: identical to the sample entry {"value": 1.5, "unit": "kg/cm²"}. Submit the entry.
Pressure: {"value": 1.8, "unit": "kg/cm²"}
